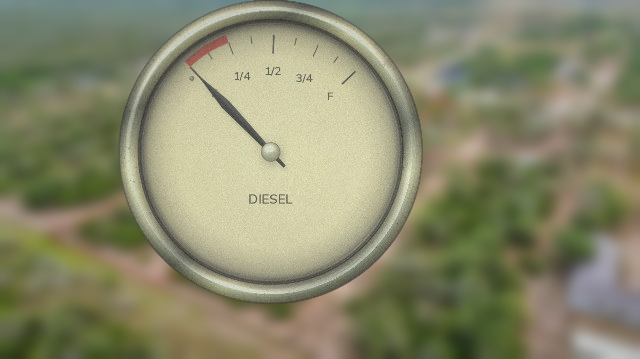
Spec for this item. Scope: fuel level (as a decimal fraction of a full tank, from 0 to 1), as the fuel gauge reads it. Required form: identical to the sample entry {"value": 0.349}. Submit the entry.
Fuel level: {"value": 0}
